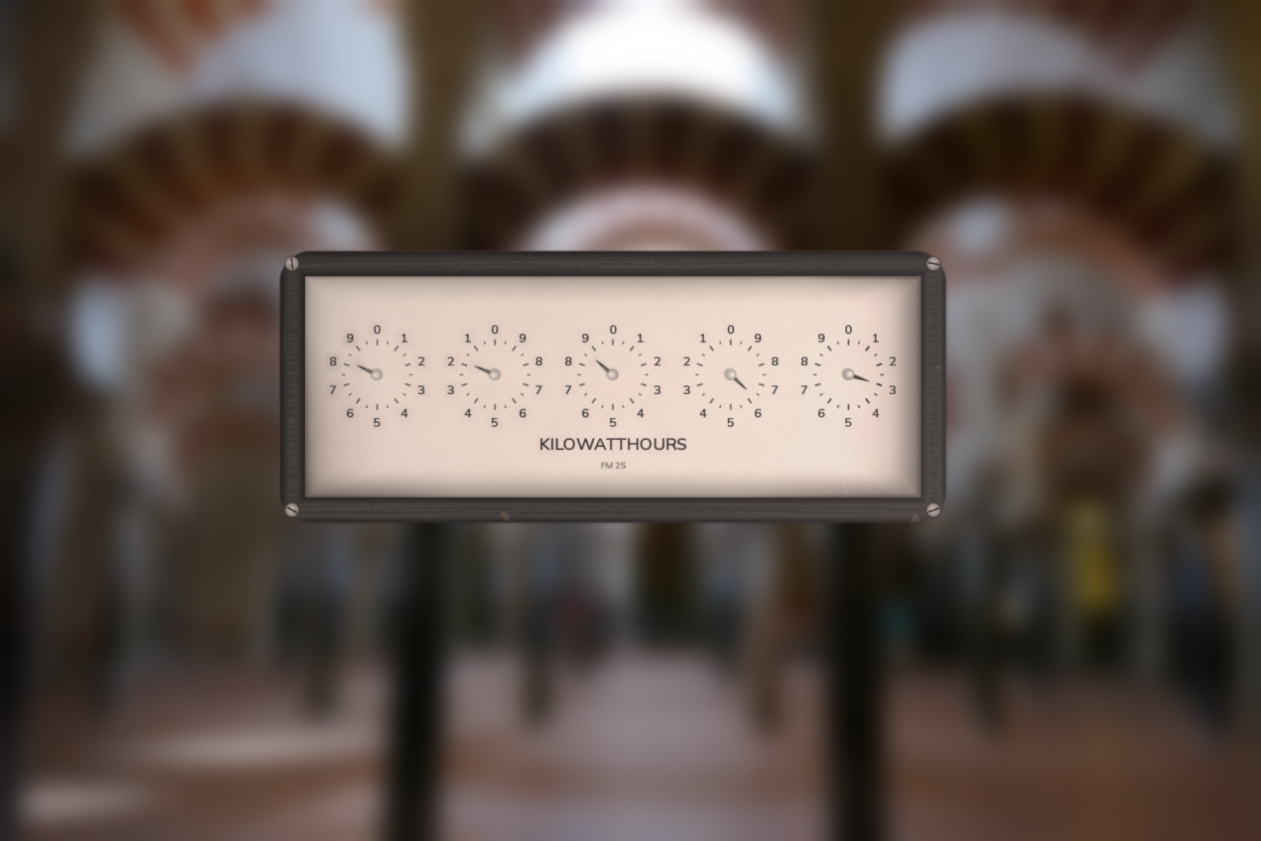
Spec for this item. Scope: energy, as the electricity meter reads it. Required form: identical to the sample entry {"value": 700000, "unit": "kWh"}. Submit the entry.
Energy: {"value": 81863, "unit": "kWh"}
